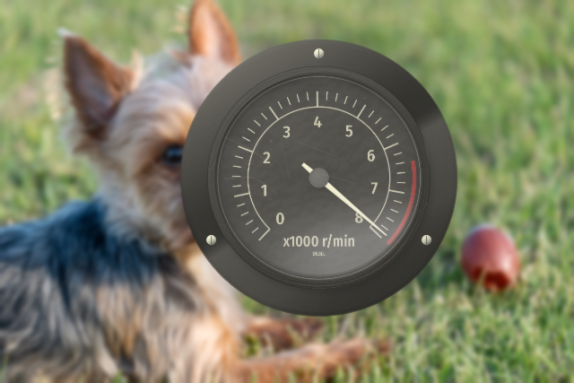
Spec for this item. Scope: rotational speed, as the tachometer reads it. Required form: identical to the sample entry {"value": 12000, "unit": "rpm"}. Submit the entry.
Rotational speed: {"value": 7900, "unit": "rpm"}
